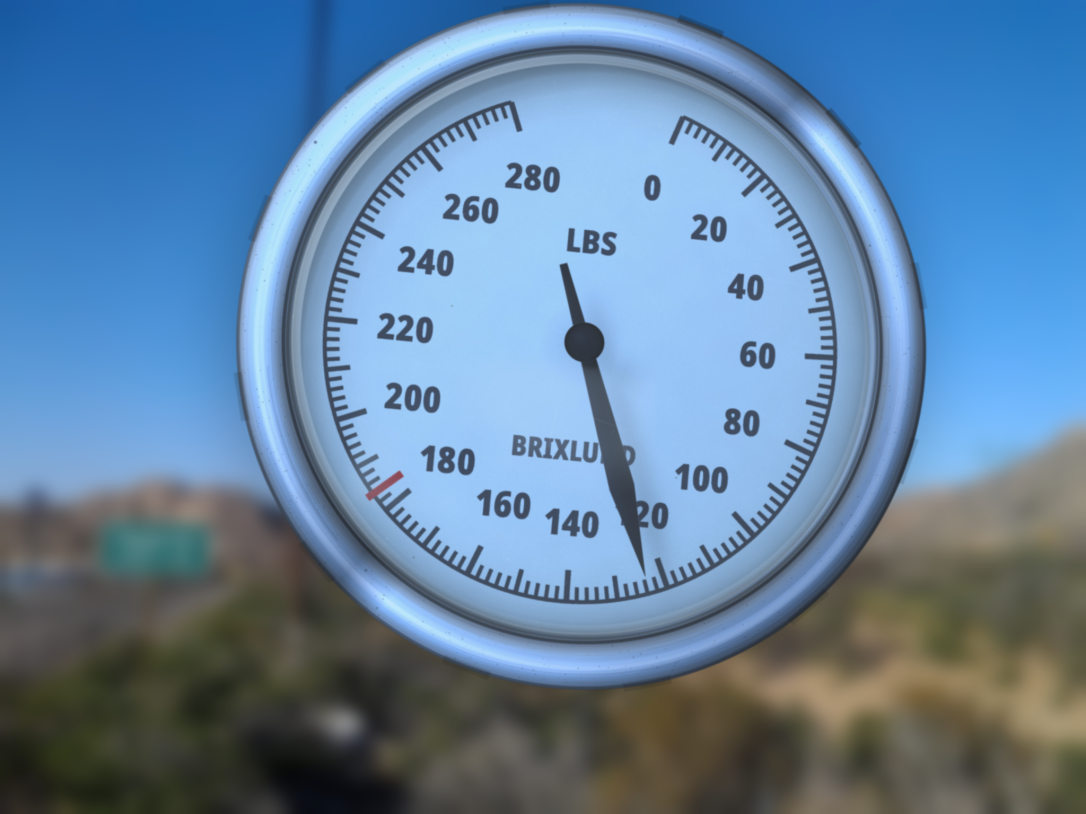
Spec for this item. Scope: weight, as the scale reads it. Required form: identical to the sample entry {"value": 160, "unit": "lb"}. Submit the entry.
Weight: {"value": 124, "unit": "lb"}
